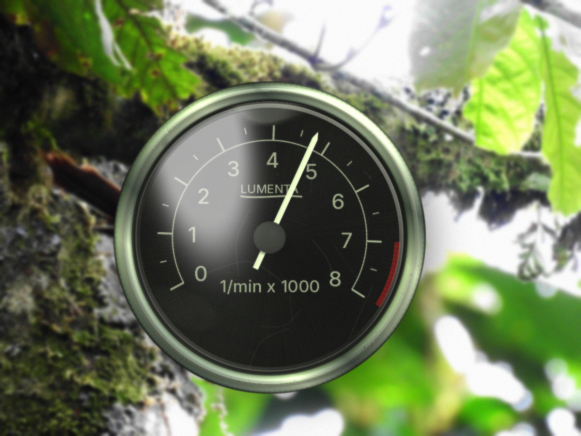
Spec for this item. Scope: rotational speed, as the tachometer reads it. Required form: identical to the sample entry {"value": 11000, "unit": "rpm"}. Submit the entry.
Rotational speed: {"value": 4750, "unit": "rpm"}
